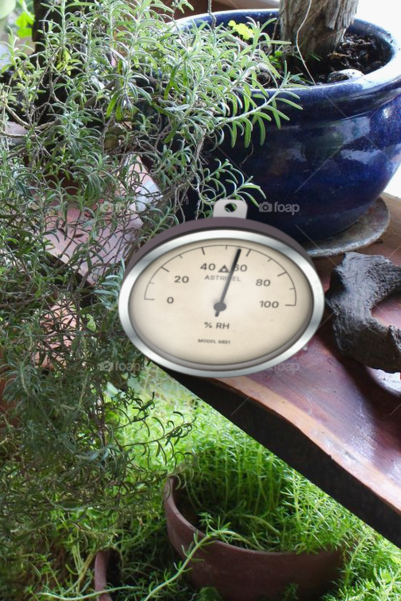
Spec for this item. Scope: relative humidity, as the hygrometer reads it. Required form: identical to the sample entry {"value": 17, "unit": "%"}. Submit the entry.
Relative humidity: {"value": 55, "unit": "%"}
